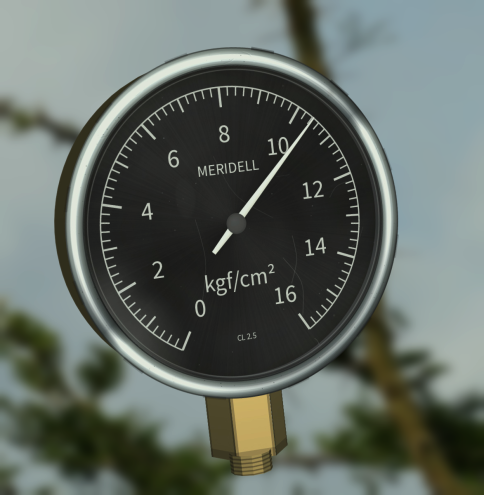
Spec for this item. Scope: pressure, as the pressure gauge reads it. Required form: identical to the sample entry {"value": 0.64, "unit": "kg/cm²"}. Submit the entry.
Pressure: {"value": 10.4, "unit": "kg/cm²"}
